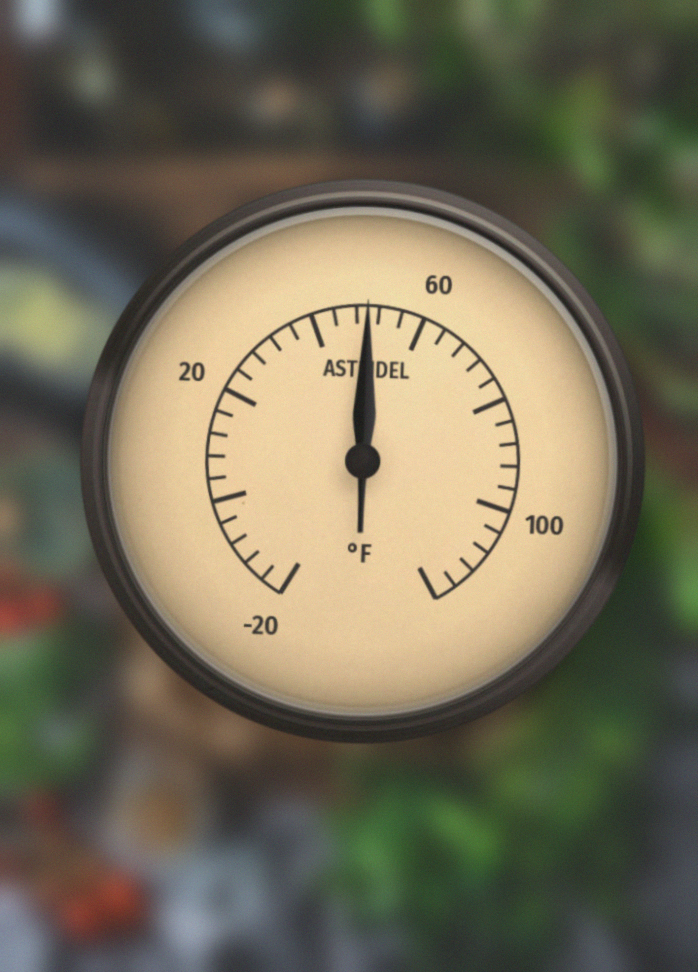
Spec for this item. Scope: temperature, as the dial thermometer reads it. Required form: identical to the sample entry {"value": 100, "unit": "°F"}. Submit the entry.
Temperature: {"value": 50, "unit": "°F"}
